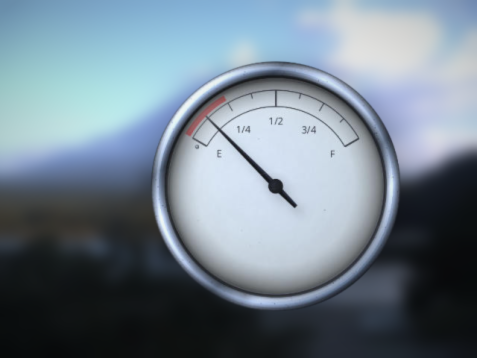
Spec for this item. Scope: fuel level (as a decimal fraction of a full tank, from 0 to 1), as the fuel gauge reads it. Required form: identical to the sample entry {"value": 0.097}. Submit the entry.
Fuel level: {"value": 0.125}
